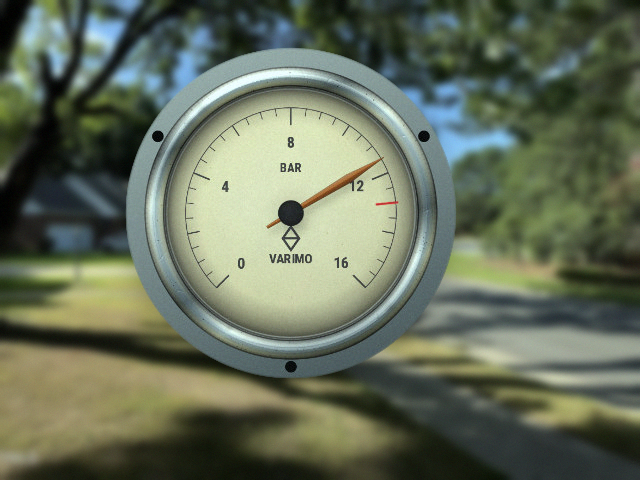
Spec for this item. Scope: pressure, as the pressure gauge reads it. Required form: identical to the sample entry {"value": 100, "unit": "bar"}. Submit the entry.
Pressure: {"value": 11.5, "unit": "bar"}
